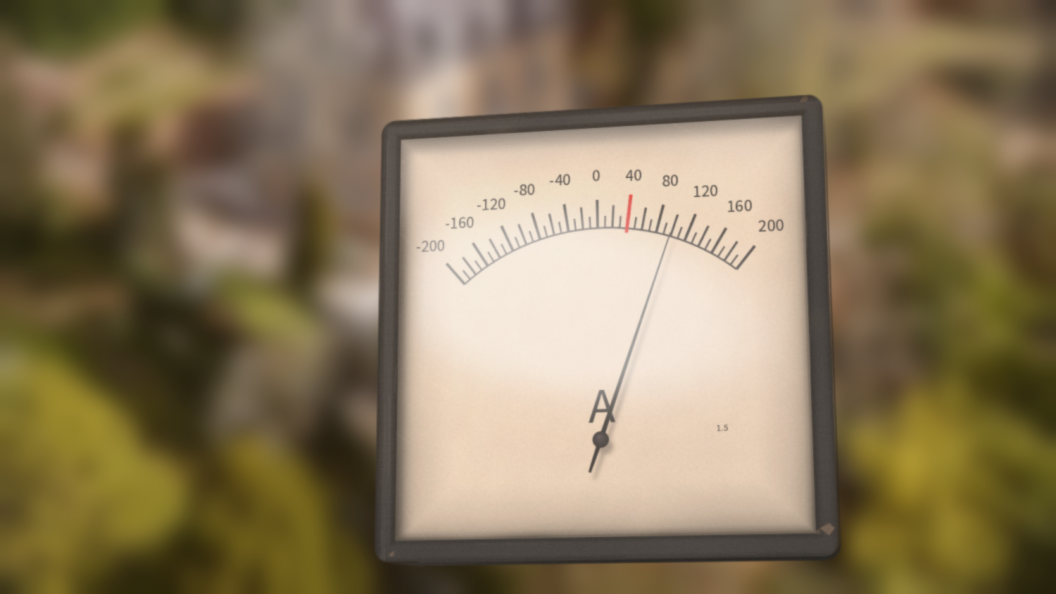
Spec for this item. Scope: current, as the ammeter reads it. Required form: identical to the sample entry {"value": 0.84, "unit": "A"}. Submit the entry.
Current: {"value": 100, "unit": "A"}
